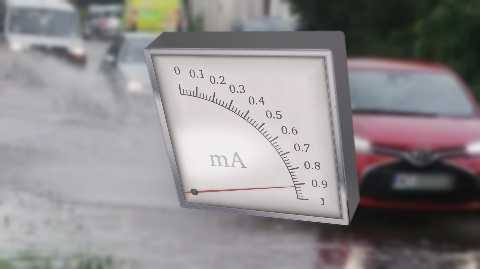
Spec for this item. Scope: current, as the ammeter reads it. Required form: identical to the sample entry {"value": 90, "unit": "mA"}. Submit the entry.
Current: {"value": 0.9, "unit": "mA"}
